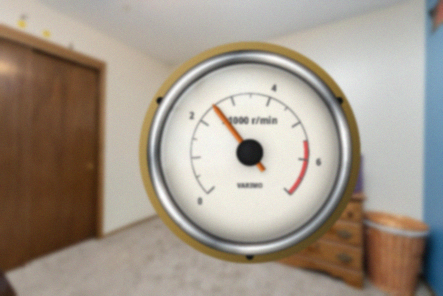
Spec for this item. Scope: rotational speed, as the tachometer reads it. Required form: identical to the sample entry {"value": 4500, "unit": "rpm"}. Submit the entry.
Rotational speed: {"value": 2500, "unit": "rpm"}
